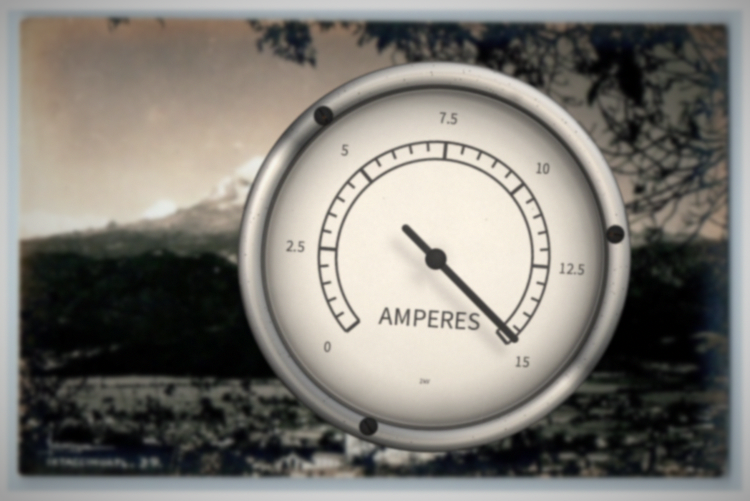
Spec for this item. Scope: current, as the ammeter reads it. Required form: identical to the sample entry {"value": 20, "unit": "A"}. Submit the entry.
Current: {"value": 14.75, "unit": "A"}
